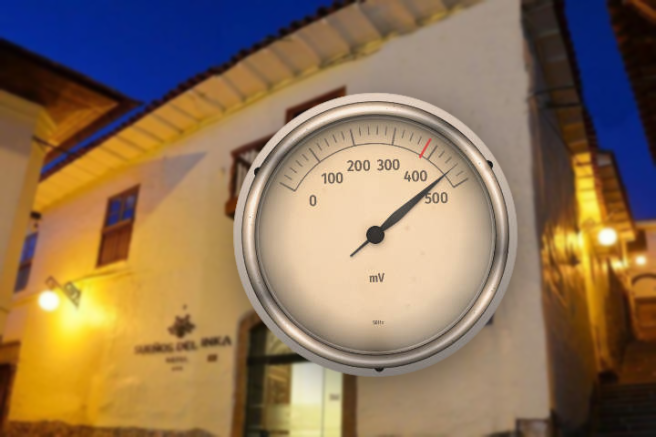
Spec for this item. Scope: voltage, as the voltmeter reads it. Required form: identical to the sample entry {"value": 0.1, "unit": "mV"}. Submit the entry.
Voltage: {"value": 460, "unit": "mV"}
